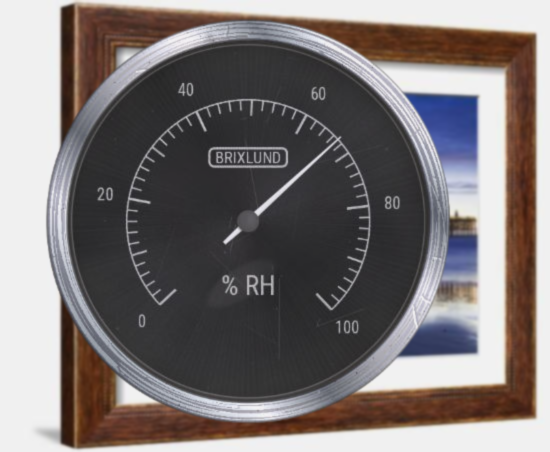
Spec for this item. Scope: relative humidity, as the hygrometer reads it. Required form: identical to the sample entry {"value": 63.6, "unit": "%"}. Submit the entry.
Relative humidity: {"value": 67, "unit": "%"}
